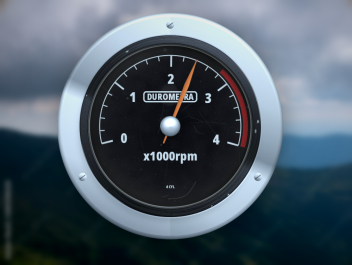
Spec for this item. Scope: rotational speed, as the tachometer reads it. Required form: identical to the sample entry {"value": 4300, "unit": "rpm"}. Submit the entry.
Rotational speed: {"value": 2400, "unit": "rpm"}
